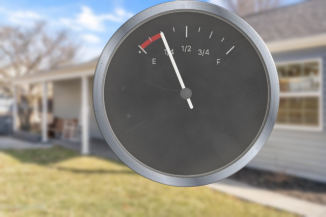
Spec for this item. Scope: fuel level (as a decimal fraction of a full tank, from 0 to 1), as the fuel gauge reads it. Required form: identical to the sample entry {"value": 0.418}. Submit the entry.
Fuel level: {"value": 0.25}
